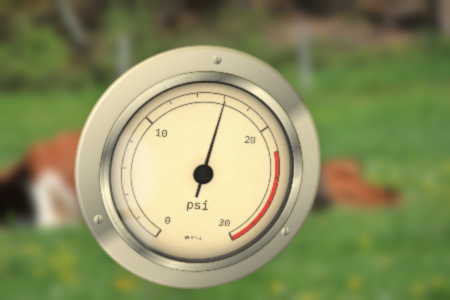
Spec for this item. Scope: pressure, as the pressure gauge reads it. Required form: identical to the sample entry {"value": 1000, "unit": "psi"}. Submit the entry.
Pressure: {"value": 16, "unit": "psi"}
